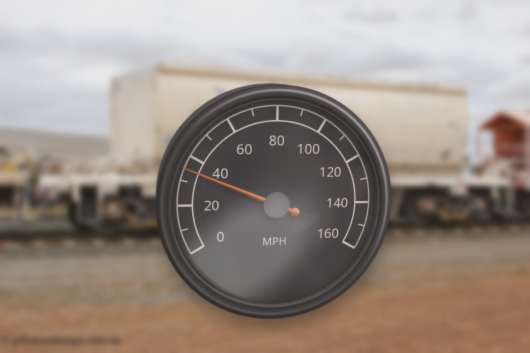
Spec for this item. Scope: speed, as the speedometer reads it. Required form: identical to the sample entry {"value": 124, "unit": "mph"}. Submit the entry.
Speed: {"value": 35, "unit": "mph"}
